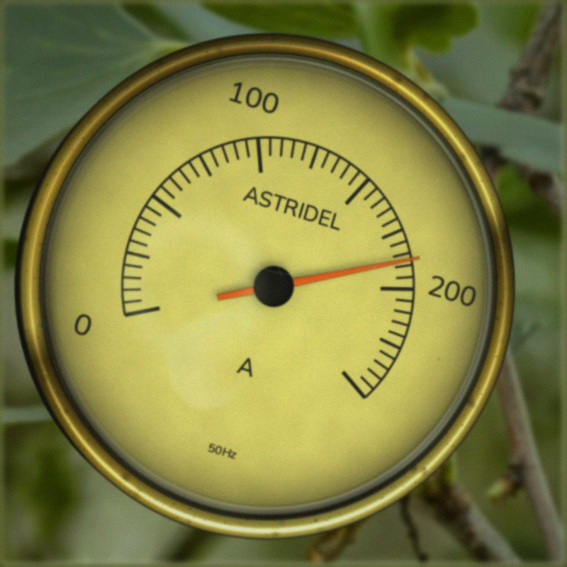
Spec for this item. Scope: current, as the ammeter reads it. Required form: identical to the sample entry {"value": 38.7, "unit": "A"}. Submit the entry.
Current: {"value": 187.5, "unit": "A"}
